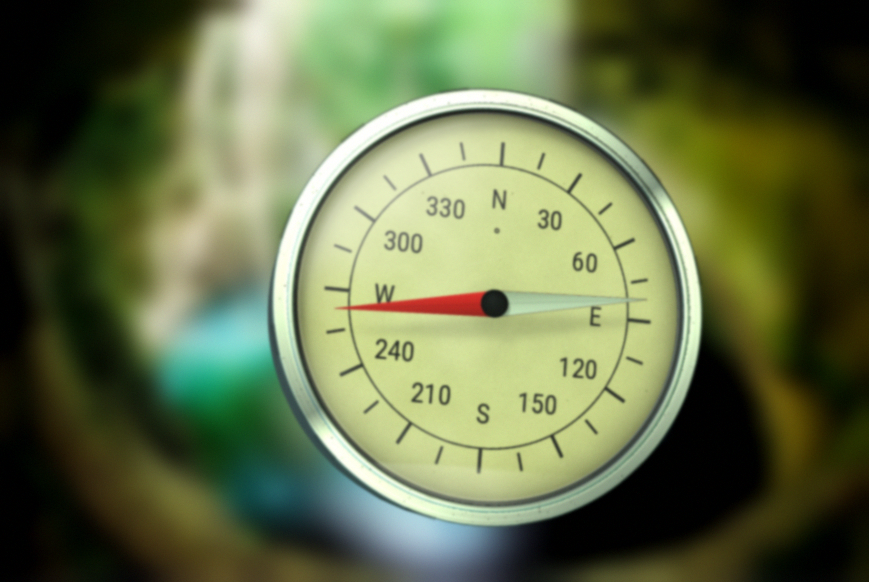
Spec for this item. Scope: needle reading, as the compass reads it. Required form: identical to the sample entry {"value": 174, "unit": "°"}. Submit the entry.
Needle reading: {"value": 262.5, "unit": "°"}
